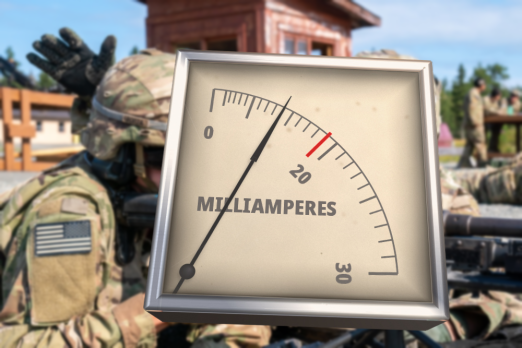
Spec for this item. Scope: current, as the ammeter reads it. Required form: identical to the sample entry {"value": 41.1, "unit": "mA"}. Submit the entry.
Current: {"value": 14, "unit": "mA"}
